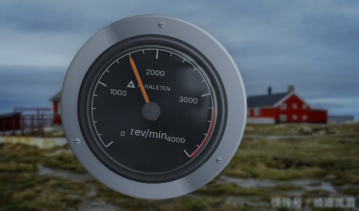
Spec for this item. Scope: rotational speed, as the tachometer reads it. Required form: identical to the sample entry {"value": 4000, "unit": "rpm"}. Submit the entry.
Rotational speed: {"value": 1600, "unit": "rpm"}
